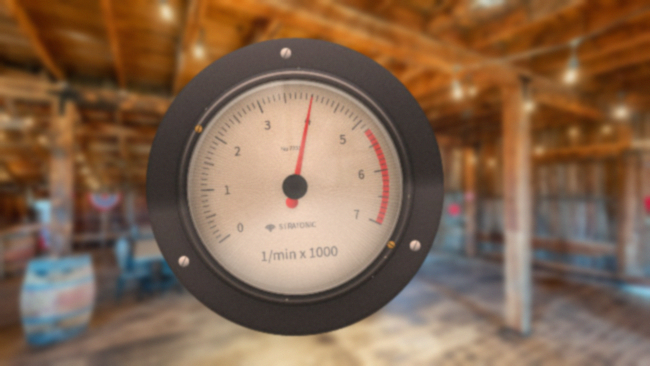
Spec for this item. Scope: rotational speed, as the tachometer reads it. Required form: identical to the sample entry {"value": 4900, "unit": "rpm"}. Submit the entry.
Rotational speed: {"value": 4000, "unit": "rpm"}
